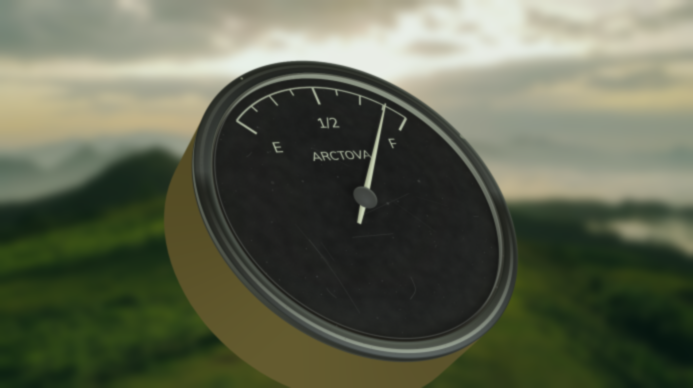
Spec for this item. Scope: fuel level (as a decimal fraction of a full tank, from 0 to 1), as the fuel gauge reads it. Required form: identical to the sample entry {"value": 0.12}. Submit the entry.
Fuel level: {"value": 0.875}
